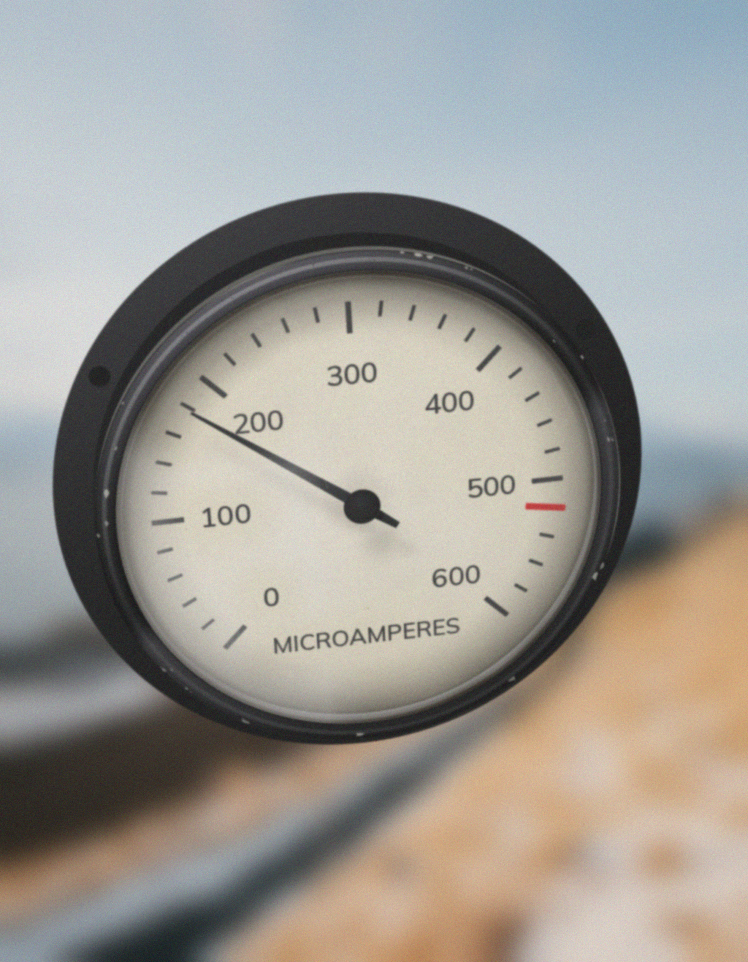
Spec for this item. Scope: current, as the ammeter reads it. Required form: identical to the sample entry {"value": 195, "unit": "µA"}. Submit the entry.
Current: {"value": 180, "unit": "µA"}
